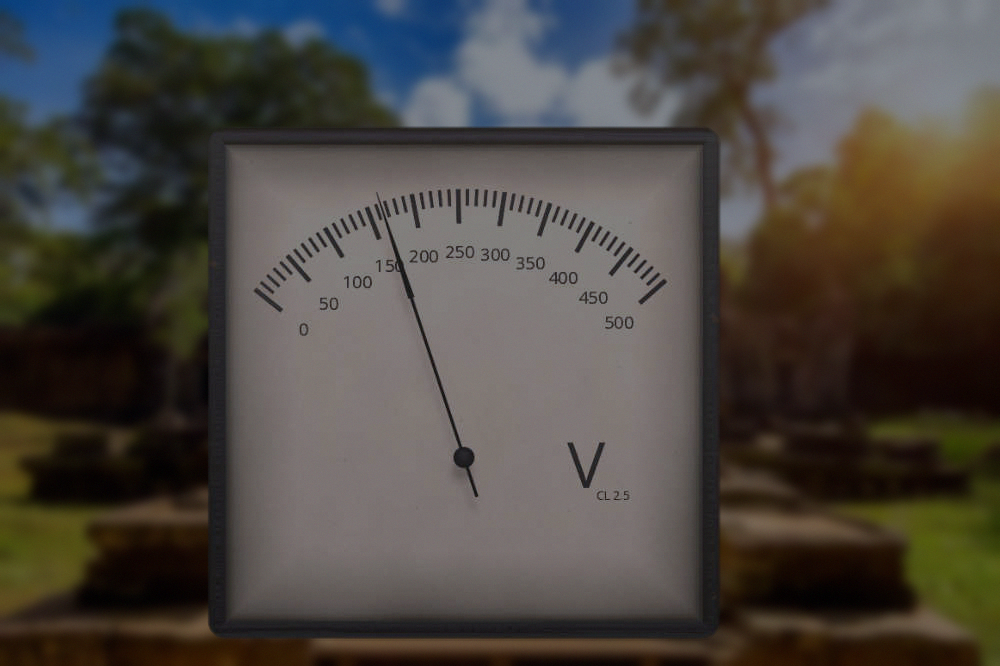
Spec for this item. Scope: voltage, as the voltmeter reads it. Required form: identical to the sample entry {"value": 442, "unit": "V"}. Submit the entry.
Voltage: {"value": 165, "unit": "V"}
